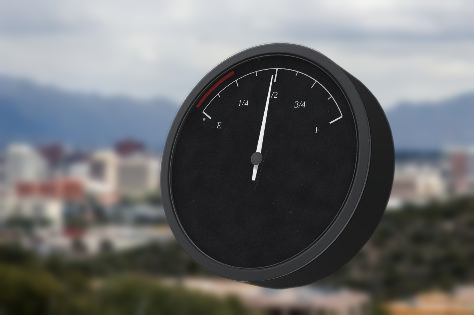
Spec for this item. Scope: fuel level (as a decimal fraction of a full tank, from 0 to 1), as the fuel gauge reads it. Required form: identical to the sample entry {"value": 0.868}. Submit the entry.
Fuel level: {"value": 0.5}
